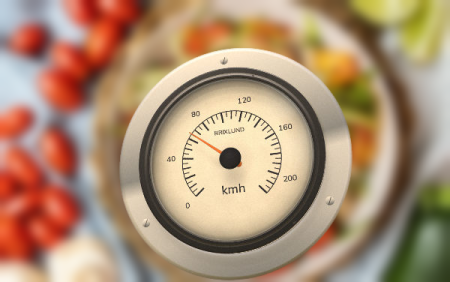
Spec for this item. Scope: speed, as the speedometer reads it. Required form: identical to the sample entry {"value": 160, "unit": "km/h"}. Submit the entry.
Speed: {"value": 65, "unit": "km/h"}
